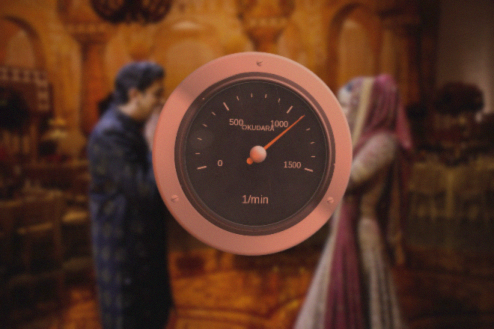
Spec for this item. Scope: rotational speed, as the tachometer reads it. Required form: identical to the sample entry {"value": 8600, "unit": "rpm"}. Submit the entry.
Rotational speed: {"value": 1100, "unit": "rpm"}
